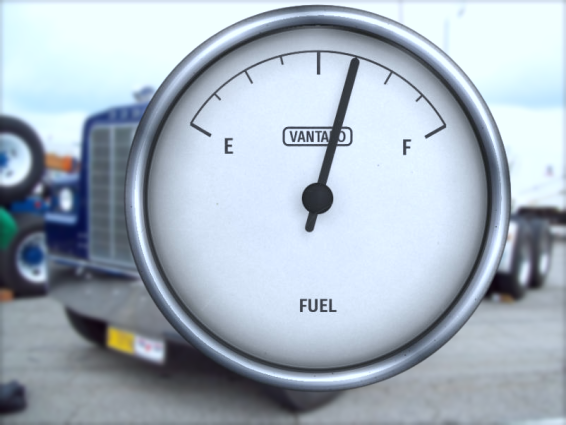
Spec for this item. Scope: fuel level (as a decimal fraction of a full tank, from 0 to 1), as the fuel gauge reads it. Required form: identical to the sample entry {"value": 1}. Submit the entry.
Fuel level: {"value": 0.625}
